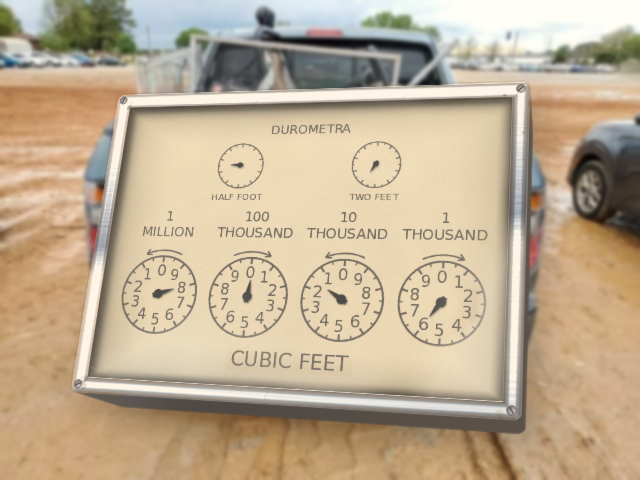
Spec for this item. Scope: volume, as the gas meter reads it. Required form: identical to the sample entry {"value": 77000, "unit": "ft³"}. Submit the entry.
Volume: {"value": 801600, "unit": "ft³"}
